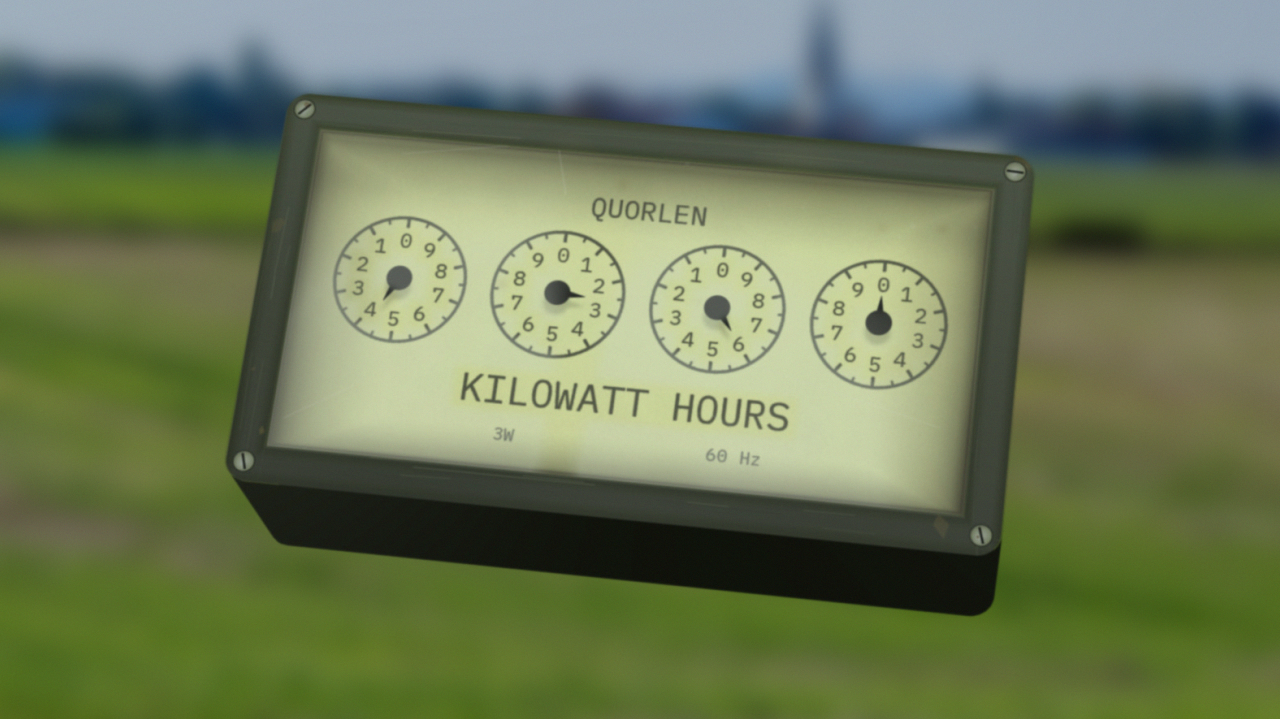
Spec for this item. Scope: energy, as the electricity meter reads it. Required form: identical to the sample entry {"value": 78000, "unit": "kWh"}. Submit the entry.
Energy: {"value": 4260, "unit": "kWh"}
